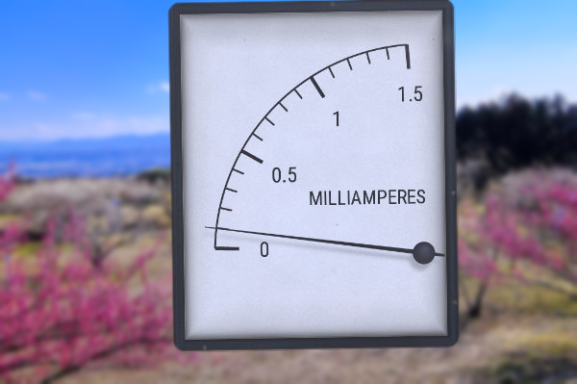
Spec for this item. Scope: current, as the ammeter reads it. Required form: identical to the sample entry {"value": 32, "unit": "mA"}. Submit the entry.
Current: {"value": 0.1, "unit": "mA"}
